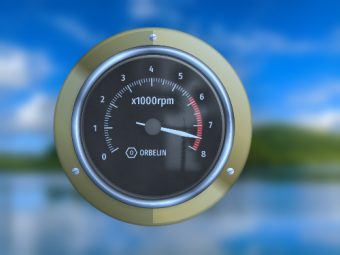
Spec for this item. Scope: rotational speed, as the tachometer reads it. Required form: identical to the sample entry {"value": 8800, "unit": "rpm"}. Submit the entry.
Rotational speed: {"value": 7500, "unit": "rpm"}
